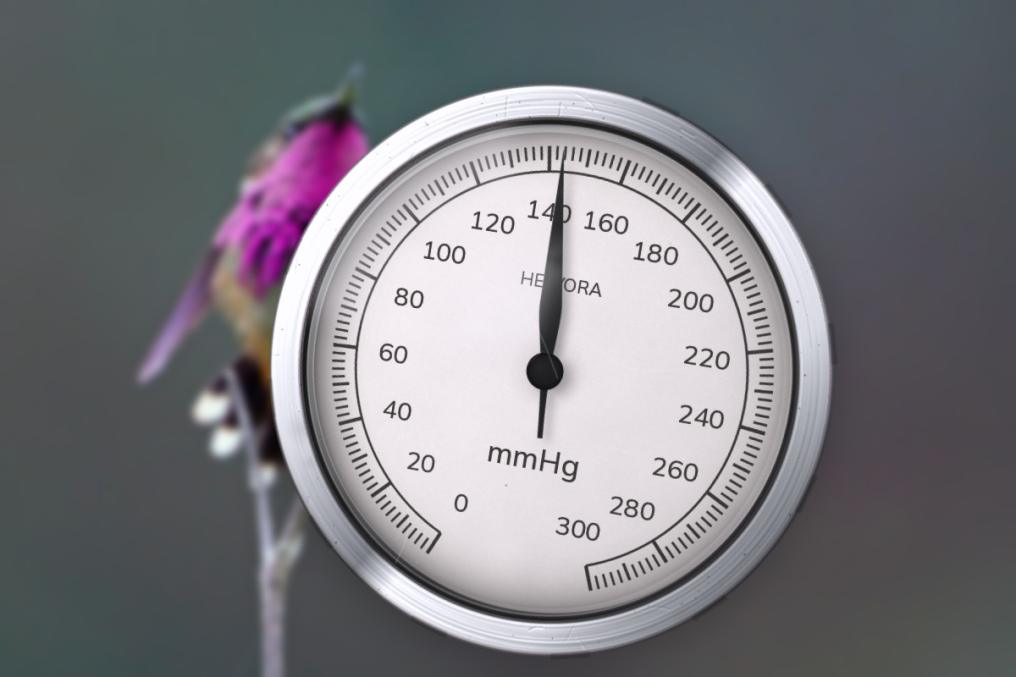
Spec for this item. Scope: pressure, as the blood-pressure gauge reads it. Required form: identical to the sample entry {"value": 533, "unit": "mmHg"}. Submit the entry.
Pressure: {"value": 144, "unit": "mmHg"}
